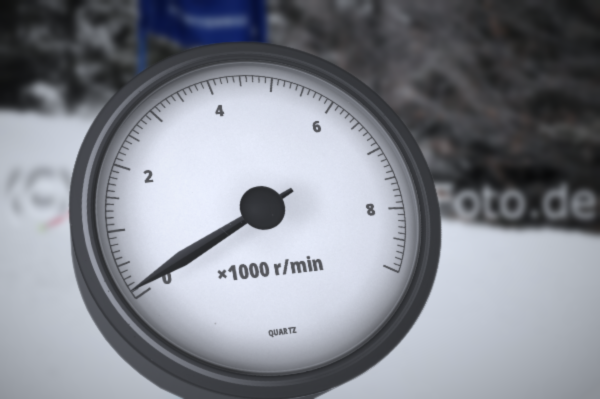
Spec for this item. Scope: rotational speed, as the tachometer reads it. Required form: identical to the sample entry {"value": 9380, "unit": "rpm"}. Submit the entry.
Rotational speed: {"value": 100, "unit": "rpm"}
